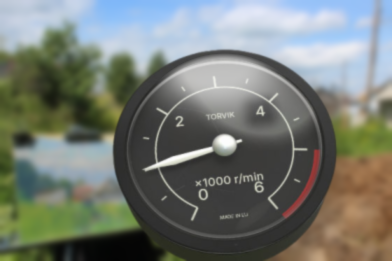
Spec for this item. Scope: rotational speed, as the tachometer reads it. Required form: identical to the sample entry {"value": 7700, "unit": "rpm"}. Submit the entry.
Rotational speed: {"value": 1000, "unit": "rpm"}
